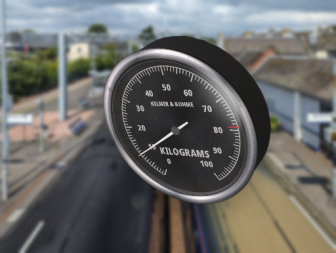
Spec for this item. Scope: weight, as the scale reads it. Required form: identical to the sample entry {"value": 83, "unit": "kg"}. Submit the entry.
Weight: {"value": 10, "unit": "kg"}
